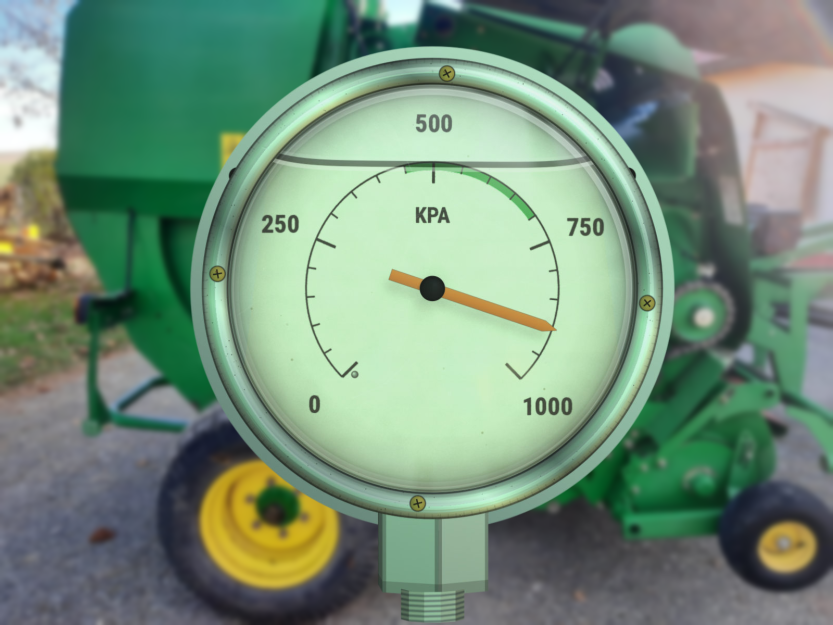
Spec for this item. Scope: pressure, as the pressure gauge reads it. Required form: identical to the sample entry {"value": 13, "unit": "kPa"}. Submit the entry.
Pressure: {"value": 900, "unit": "kPa"}
